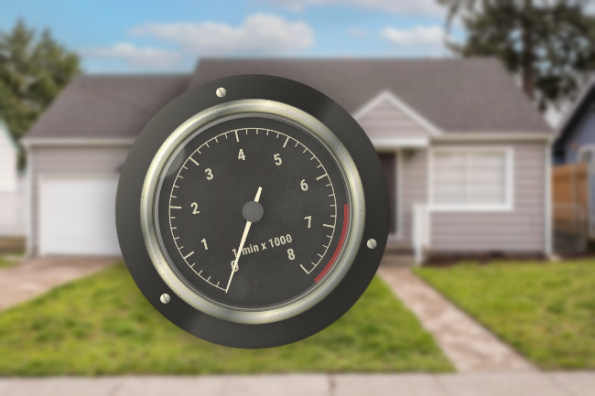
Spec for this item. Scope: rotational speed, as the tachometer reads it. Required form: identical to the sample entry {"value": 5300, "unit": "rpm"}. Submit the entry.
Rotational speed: {"value": 0, "unit": "rpm"}
